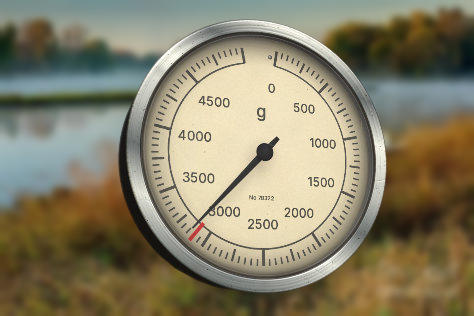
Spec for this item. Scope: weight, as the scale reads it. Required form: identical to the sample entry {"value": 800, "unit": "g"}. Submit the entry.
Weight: {"value": 3150, "unit": "g"}
